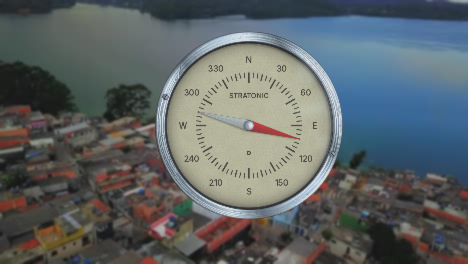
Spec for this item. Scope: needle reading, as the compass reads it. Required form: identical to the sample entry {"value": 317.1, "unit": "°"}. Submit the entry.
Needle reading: {"value": 105, "unit": "°"}
